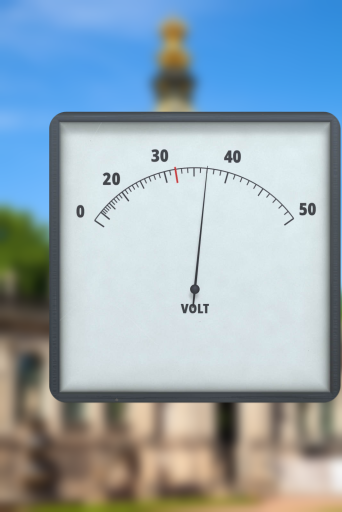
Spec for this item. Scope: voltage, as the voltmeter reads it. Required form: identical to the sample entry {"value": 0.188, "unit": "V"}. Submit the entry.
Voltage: {"value": 37, "unit": "V"}
